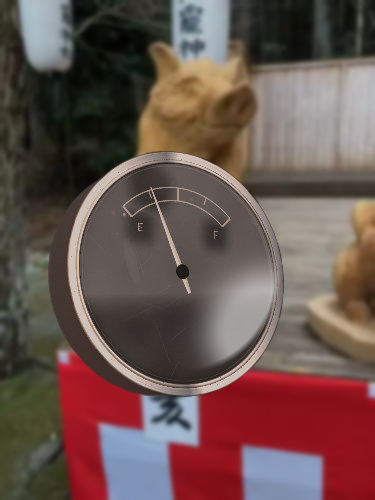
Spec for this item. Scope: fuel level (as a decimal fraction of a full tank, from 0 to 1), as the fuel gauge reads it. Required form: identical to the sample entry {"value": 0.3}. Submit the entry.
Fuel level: {"value": 0.25}
